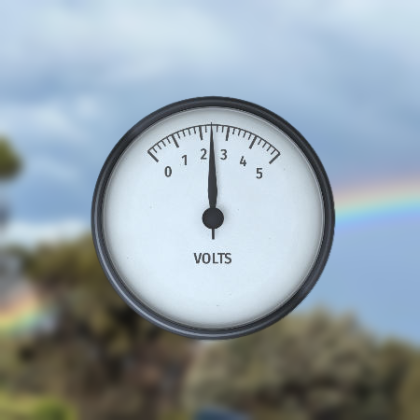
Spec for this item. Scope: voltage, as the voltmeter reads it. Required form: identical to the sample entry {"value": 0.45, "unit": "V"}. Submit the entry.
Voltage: {"value": 2.4, "unit": "V"}
